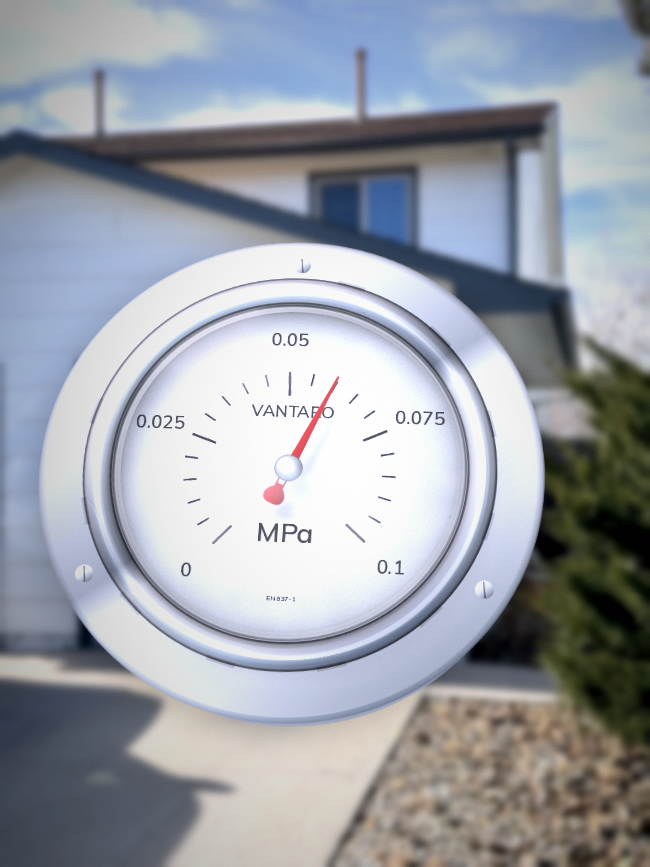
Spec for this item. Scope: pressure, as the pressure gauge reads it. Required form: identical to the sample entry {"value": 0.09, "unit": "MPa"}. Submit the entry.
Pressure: {"value": 0.06, "unit": "MPa"}
